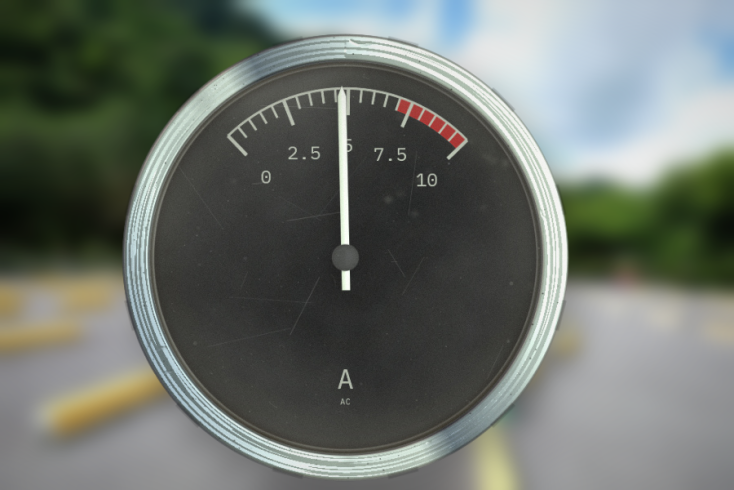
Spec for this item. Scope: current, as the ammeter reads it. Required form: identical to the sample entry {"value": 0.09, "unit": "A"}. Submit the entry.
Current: {"value": 4.75, "unit": "A"}
